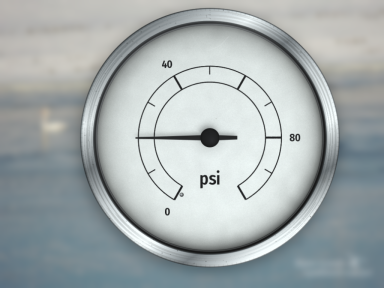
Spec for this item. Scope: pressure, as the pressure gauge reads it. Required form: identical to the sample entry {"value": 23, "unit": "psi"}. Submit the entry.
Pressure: {"value": 20, "unit": "psi"}
